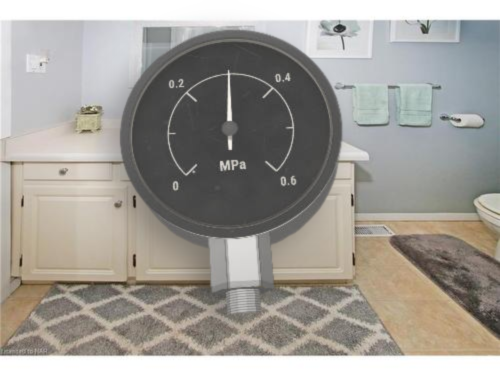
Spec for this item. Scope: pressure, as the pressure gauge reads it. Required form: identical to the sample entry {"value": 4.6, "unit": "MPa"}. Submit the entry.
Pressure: {"value": 0.3, "unit": "MPa"}
